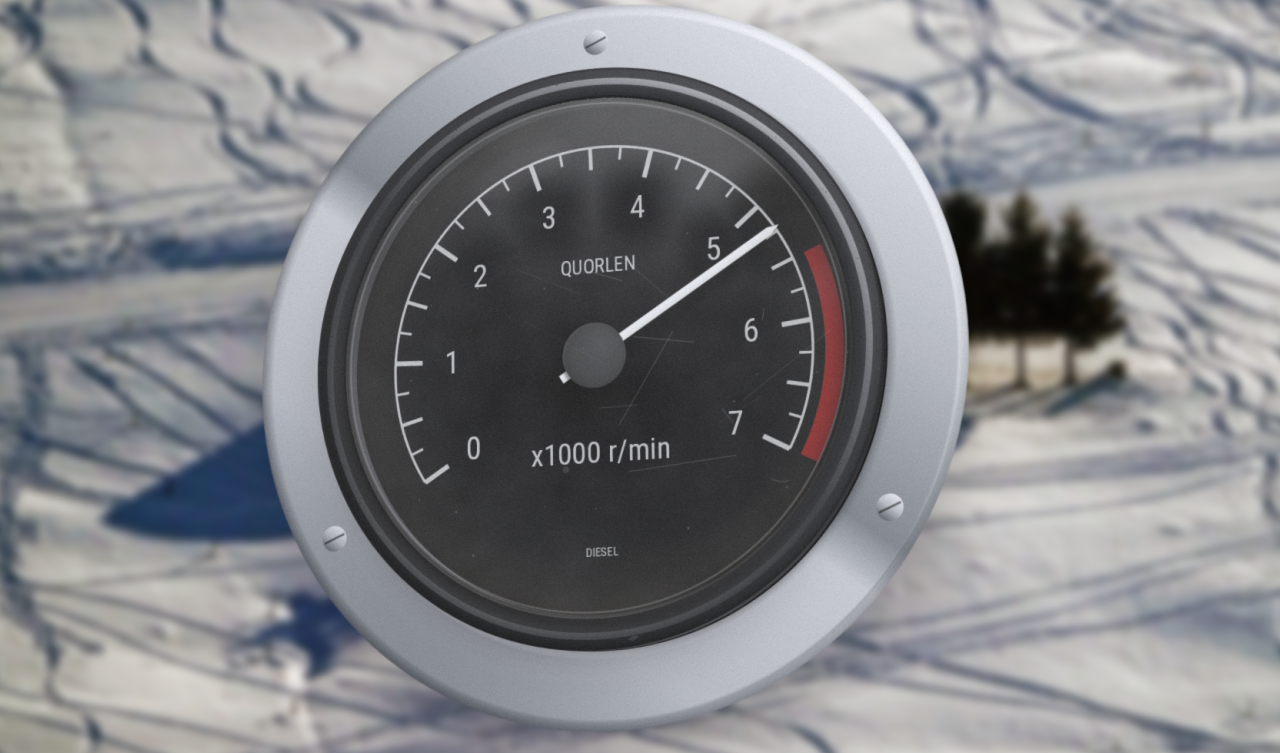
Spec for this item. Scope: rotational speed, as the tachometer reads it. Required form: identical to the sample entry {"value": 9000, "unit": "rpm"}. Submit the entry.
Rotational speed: {"value": 5250, "unit": "rpm"}
